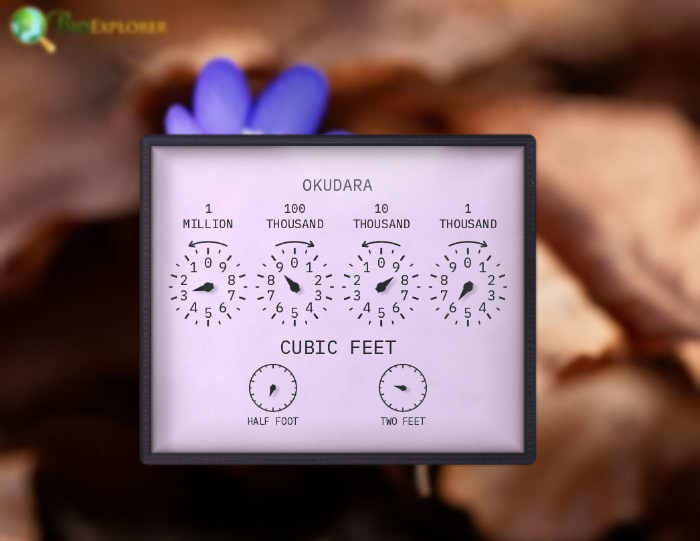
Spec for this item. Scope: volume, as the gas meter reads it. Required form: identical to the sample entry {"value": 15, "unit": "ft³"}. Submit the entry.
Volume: {"value": 288600, "unit": "ft³"}
